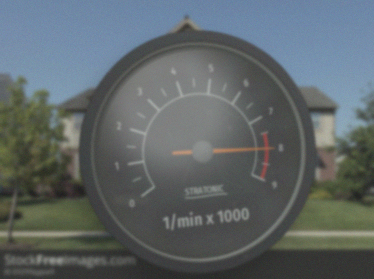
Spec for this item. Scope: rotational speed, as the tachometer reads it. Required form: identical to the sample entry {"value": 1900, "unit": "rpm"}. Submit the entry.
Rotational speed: {"value": 8000, "unit": "rpm"}
